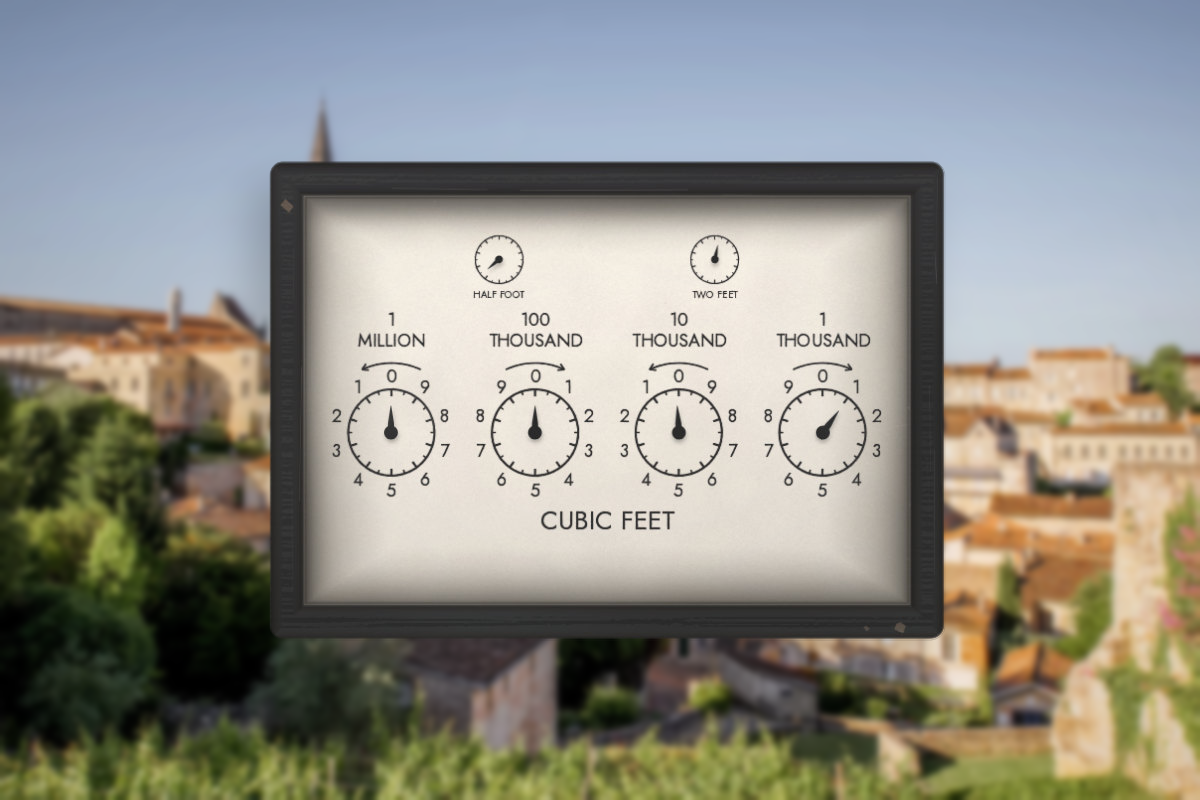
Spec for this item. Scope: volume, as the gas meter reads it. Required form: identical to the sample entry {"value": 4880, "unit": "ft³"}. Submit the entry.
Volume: {"value": 100, "unit": "ft³"}
